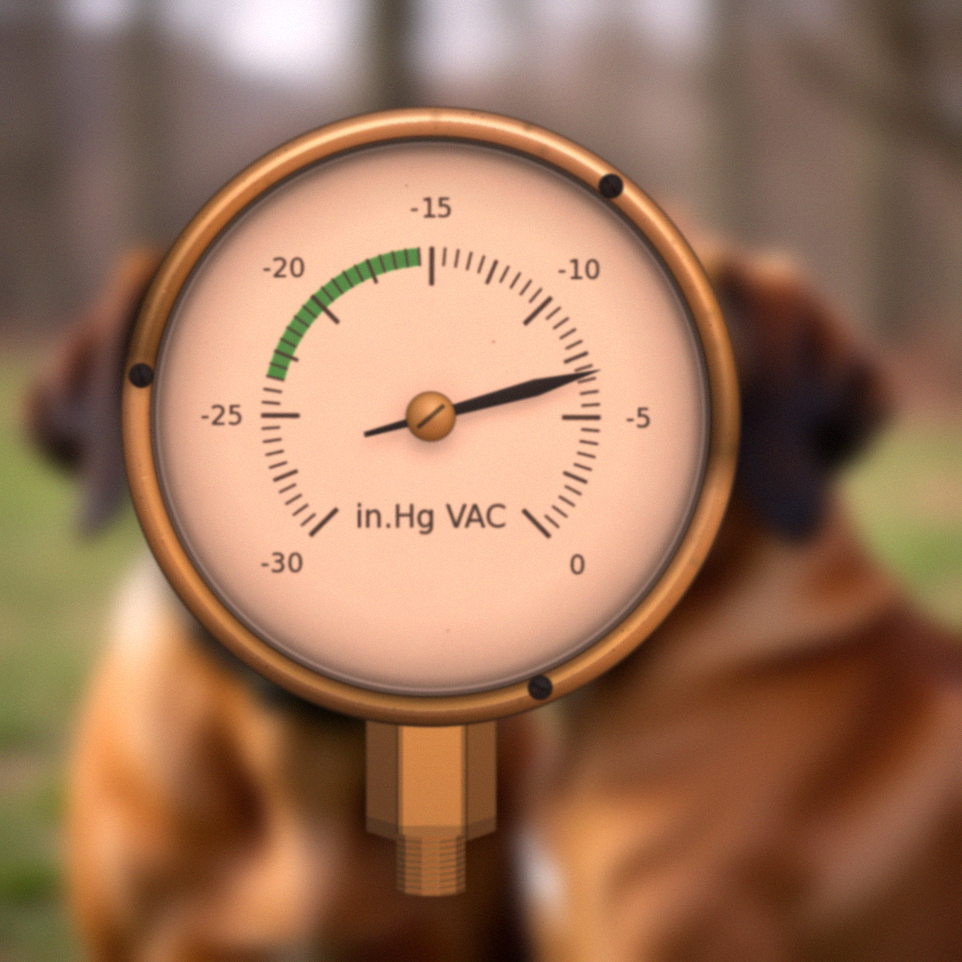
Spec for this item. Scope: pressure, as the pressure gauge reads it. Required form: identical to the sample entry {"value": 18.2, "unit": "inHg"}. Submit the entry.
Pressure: {"value": -6.75, "unit": "inHg"}
